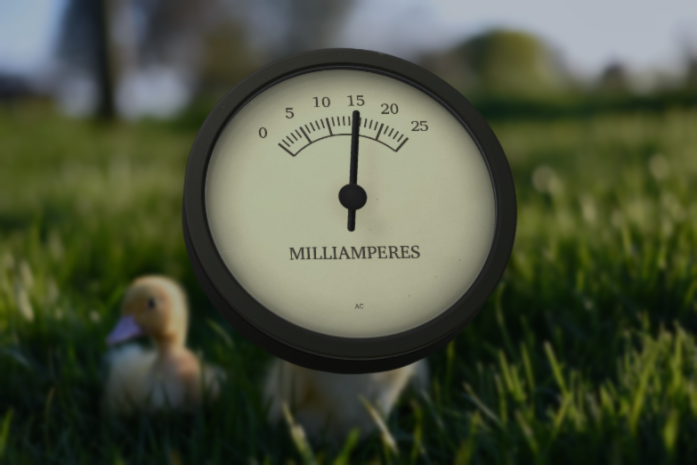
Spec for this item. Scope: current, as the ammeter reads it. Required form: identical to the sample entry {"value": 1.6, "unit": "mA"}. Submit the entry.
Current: {"value": 15, "unit": "mA"}
